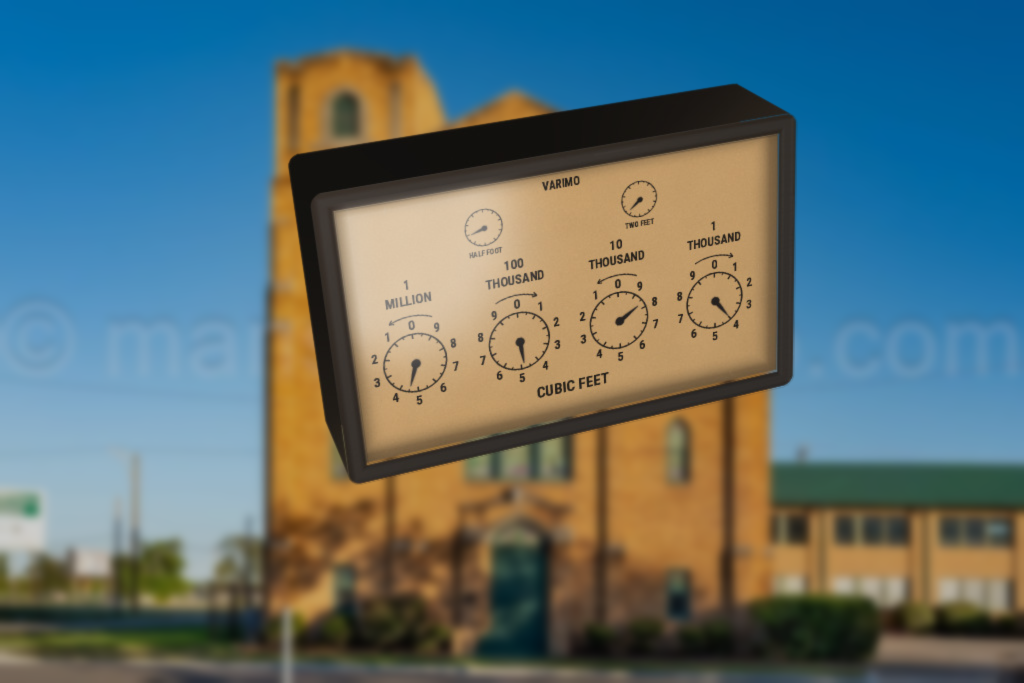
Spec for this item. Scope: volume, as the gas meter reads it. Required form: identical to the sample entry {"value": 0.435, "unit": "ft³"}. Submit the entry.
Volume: {"value": 448400, "unit": "ft³"}
